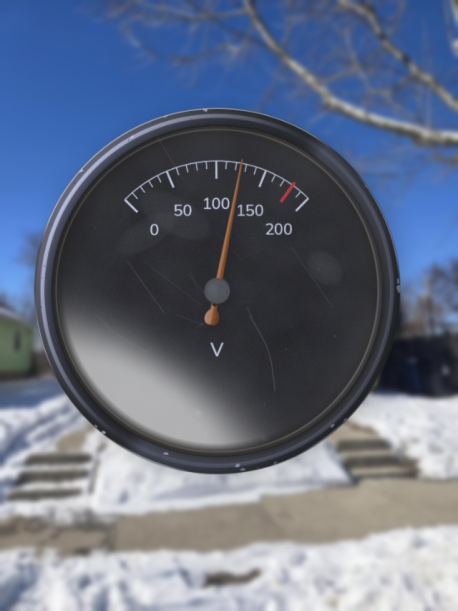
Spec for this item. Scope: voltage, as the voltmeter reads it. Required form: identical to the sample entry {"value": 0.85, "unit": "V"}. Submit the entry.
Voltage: {"value": 125, "unit": "V"}
